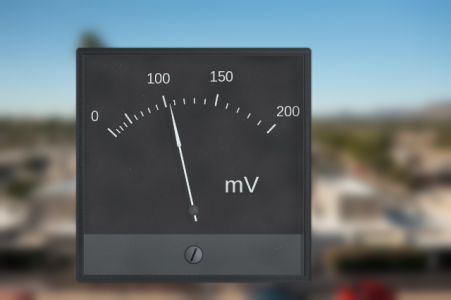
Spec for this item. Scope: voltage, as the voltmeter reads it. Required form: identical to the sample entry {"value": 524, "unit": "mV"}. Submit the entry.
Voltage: {"value": 105, "unit": "mV"}
